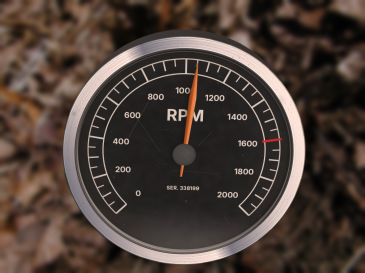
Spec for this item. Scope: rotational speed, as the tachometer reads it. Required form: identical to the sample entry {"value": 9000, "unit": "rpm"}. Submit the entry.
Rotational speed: {"value": 1050, "unit": "rpm"}
